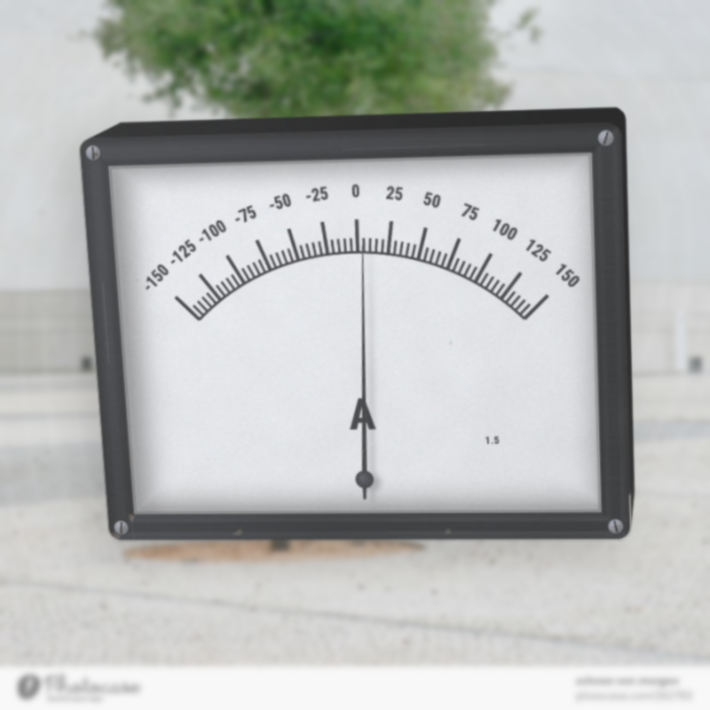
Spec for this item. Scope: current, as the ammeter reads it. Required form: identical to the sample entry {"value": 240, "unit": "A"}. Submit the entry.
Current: {"value": 5, "unit": "A"}
